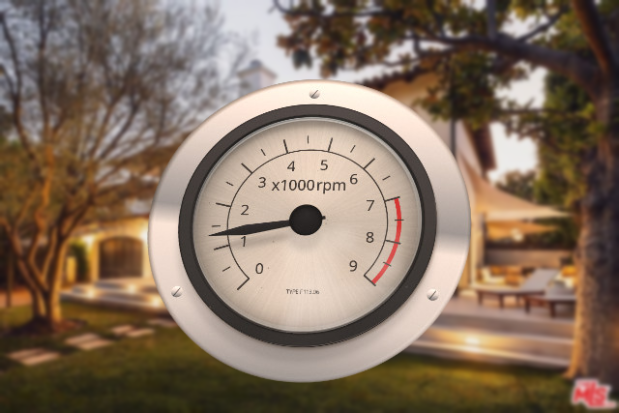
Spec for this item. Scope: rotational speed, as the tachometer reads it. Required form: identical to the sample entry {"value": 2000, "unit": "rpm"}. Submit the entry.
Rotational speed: {"value": 1250, "unit": "rpm"}
